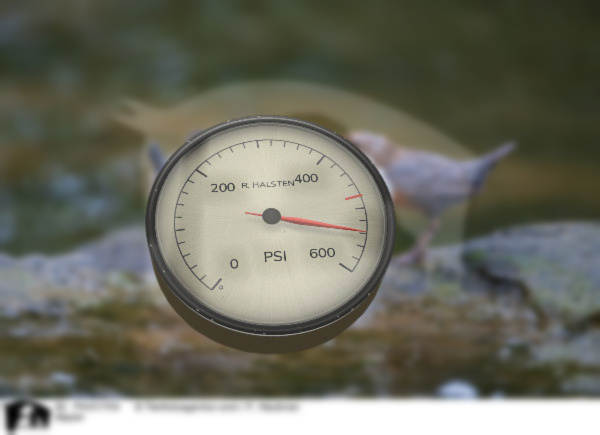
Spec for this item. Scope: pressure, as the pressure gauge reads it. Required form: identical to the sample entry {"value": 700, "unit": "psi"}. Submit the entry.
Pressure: {"value": 540, "unit": "psi"}
